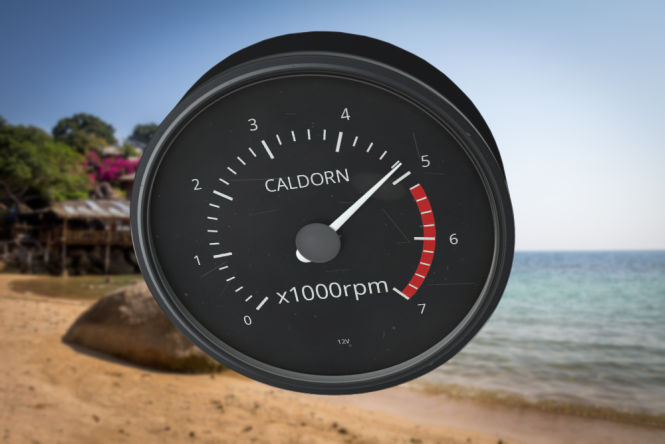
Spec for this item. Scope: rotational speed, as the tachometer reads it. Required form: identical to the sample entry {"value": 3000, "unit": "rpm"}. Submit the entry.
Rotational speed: {"value": 4800, "unit": "rpm"}
